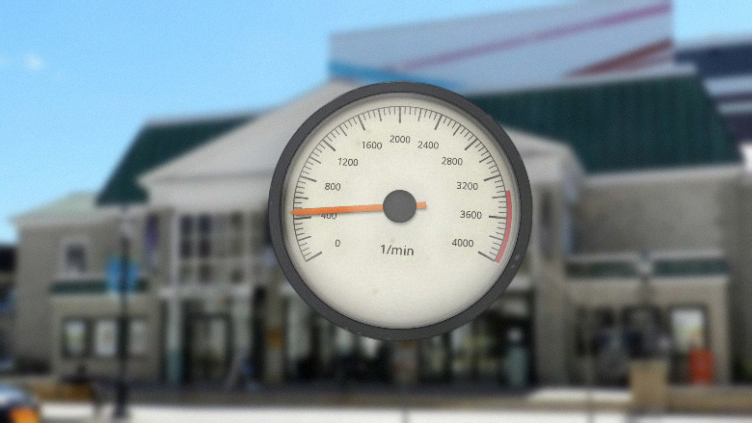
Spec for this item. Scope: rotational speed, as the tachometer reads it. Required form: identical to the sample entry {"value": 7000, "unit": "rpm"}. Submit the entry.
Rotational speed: {"value": 450, "unit": "rpm"}
